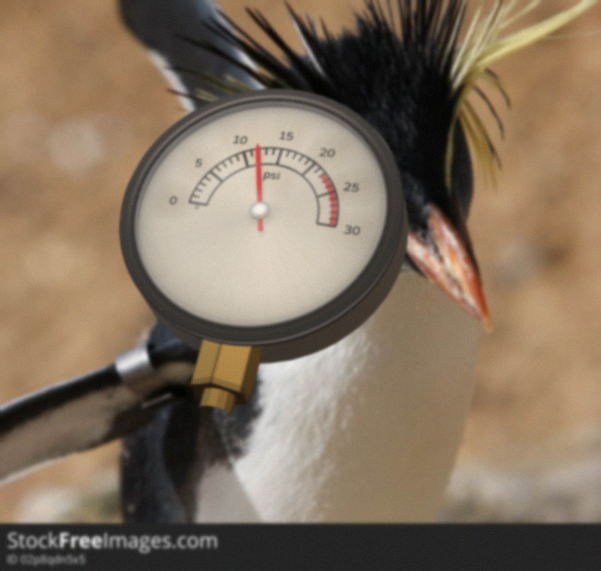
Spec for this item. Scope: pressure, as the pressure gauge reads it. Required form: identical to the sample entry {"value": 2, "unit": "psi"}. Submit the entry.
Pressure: {"value": 12, "unit": "psi"}
